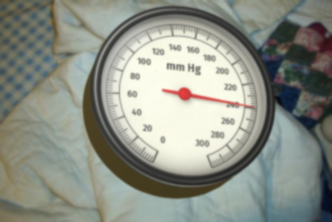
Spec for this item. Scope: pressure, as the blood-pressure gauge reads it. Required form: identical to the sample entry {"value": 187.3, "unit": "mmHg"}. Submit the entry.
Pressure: {"value": 240, "unit": "mmHg"}
